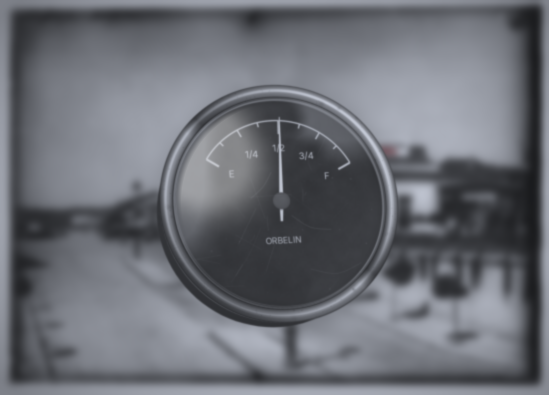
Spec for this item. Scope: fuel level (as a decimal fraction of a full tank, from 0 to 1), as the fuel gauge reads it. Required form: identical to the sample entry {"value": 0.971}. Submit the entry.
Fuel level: {"value": 0.5}
